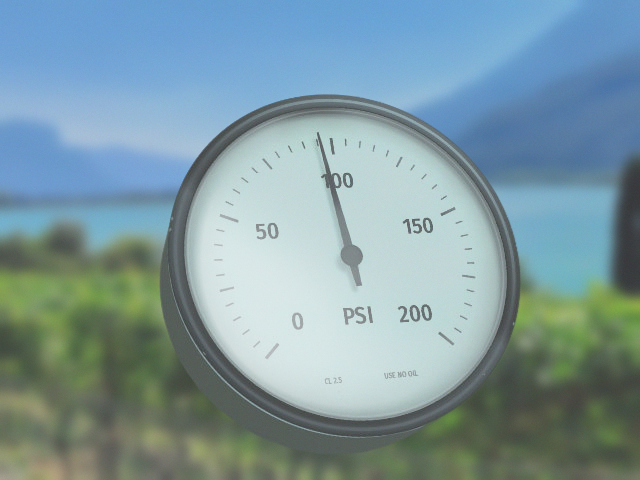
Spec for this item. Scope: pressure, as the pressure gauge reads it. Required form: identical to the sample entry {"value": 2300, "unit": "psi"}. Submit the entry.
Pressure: {"value": 95, "unit": "psi"}
